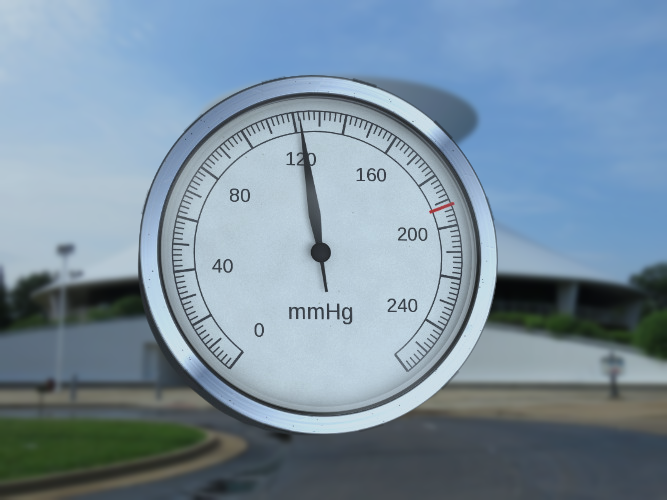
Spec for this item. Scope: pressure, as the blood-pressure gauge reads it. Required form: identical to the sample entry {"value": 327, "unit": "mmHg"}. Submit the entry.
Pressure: {"value": 122, "unit": "mmHg"}
